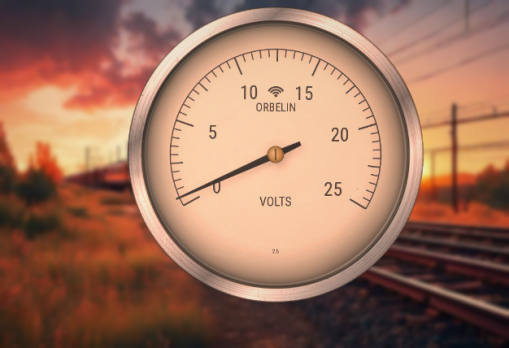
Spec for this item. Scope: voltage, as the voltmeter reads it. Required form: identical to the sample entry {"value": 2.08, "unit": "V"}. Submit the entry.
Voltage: {"value": 0.5, "unit": "V"}
